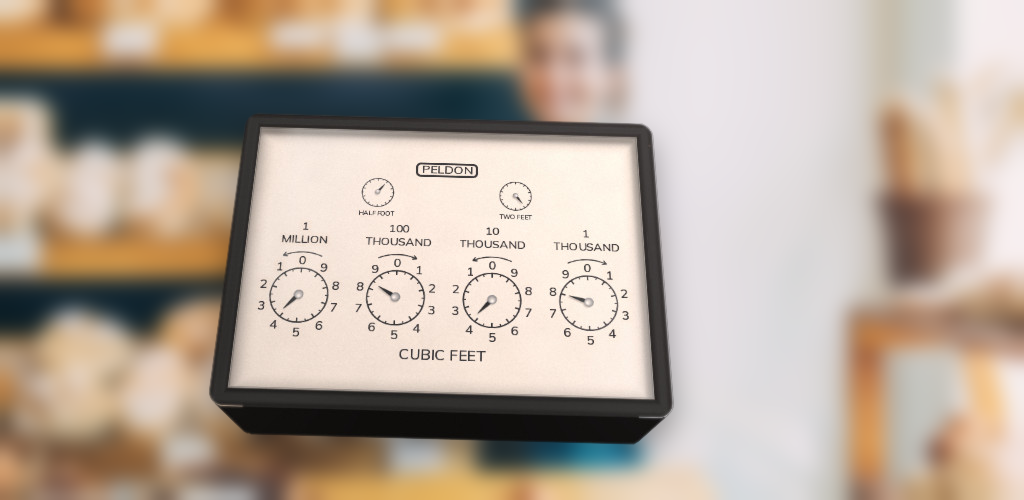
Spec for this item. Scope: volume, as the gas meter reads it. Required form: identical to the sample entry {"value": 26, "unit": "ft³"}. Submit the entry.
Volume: {"value": 383800, "unit": "ft³"}
